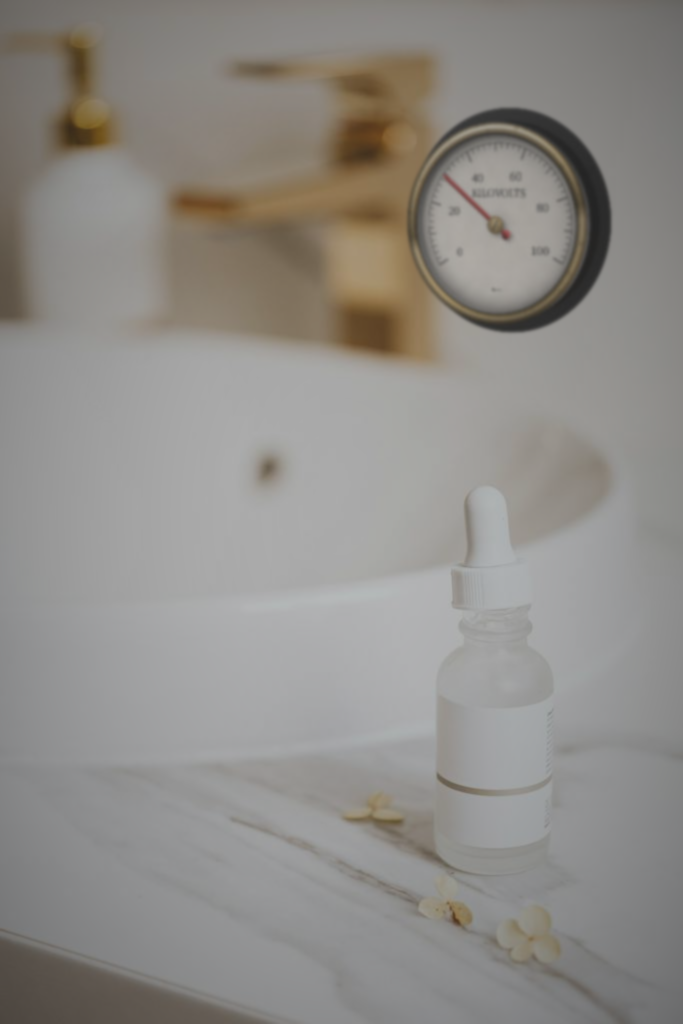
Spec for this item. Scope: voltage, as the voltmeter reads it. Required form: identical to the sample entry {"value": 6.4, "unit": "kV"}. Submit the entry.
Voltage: {"value": 30, "unit": "kV"}
